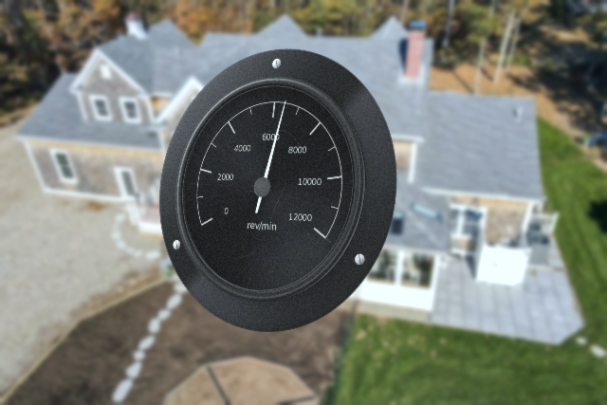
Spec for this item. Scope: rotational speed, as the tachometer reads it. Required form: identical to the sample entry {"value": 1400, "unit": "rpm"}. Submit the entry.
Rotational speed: {"value": 6500, "unit": "rpm"}
